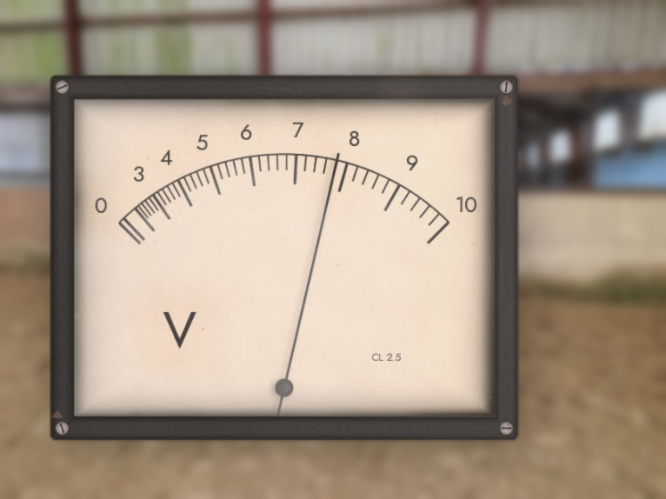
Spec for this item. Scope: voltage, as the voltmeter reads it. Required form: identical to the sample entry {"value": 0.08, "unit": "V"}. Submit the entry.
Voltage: {"value": 7.8, "unit": "V"}
